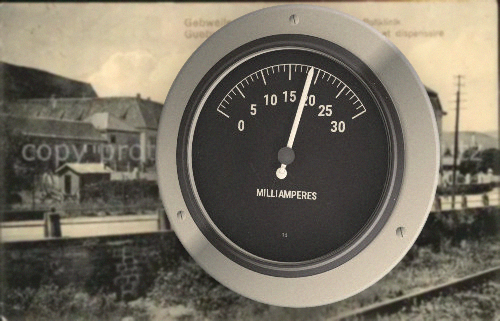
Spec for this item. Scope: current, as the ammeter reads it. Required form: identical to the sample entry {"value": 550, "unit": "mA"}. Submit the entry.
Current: {"value": 19, "unit": "mA"}
